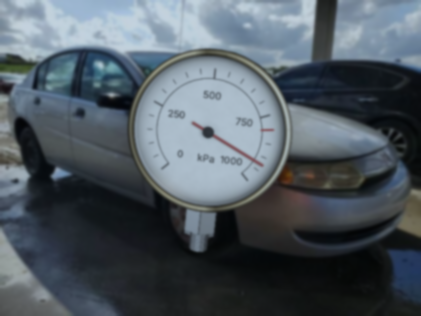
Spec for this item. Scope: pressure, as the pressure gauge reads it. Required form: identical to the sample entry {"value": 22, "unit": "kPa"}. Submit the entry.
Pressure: {"value": 925, "unit": "kPa"}
